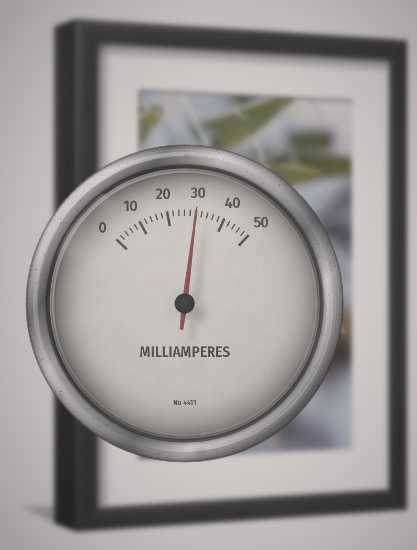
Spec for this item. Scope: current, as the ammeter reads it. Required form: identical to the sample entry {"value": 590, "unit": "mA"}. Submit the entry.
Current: {"value": 30, "unit": "mA"}
